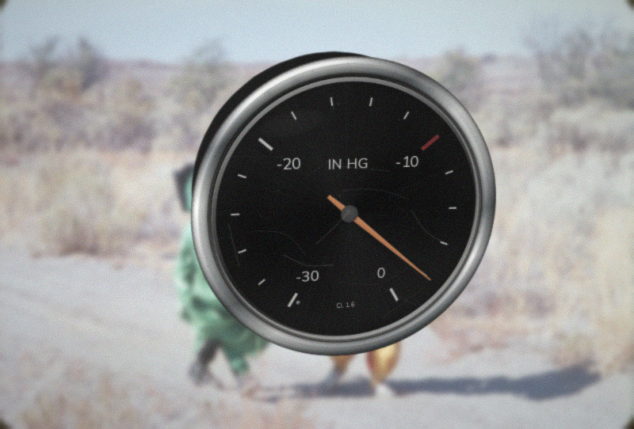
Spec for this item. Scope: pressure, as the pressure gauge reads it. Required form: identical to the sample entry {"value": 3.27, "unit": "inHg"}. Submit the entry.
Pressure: {"value": -2, "unit": "inHg"}
